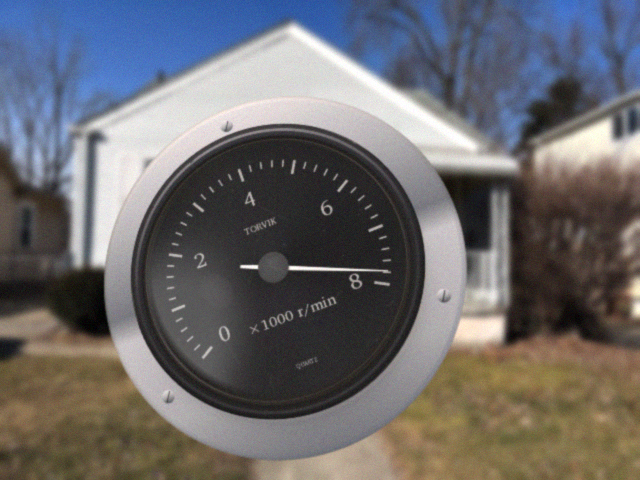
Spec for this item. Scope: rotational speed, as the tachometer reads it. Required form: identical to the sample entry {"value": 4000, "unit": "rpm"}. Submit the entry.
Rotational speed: {"value": 7800, "unit": "rpm"}
